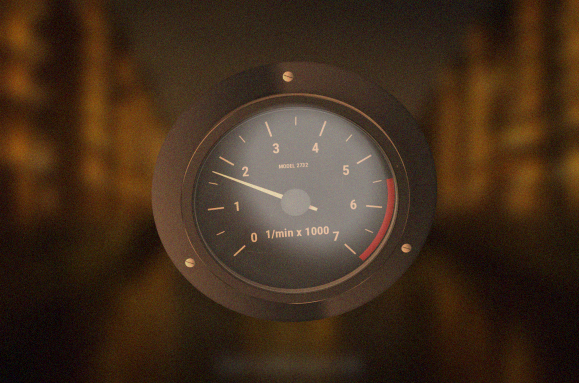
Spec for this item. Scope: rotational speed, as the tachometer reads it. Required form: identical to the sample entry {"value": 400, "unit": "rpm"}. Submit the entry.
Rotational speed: {"value": 1750, "unit": "rpm"}
